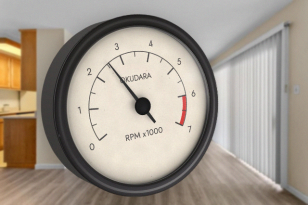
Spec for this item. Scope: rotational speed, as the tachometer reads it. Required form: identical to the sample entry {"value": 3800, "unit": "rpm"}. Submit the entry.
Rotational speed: {"value": 2500, "unit": "rpm"}
